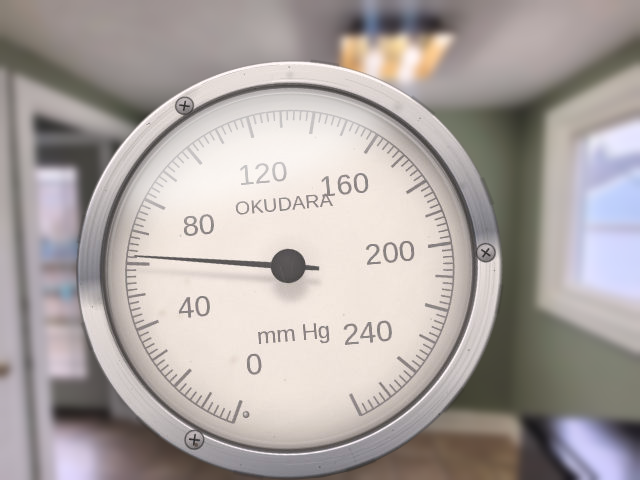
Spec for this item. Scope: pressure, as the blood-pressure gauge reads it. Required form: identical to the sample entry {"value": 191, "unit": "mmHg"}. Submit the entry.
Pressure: {"value": 62, "unit": "mmHg"}
